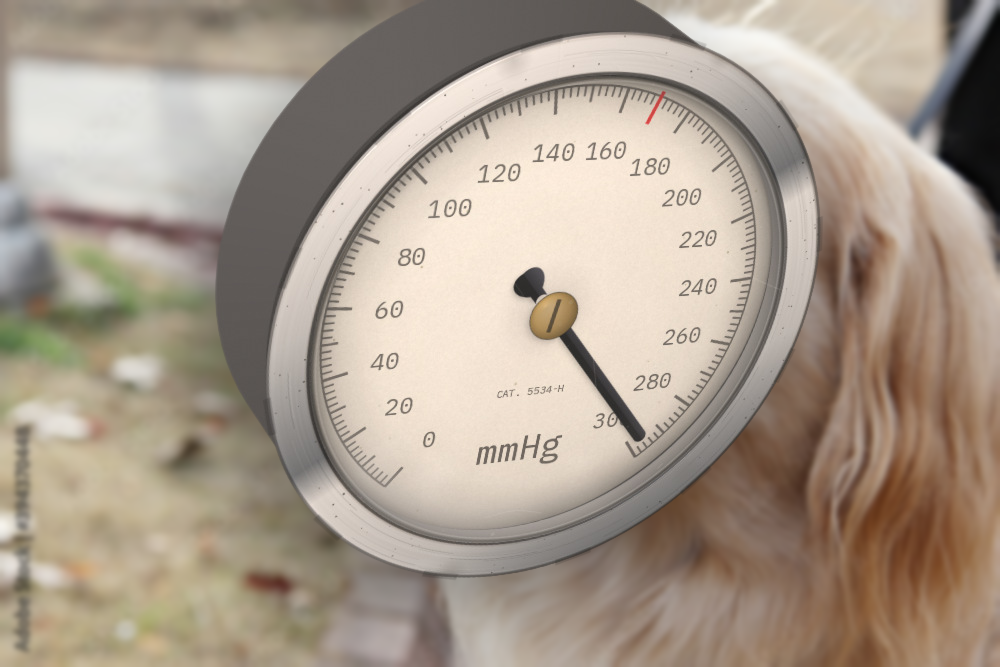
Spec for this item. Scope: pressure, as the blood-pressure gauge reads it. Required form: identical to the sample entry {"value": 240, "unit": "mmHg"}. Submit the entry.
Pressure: {"value": 296, "unit": "mmHg"}
